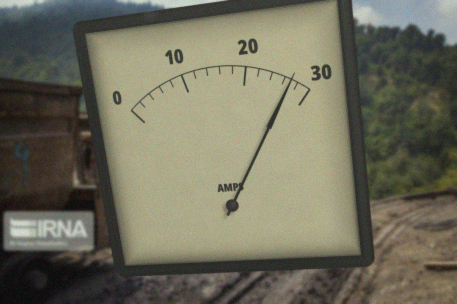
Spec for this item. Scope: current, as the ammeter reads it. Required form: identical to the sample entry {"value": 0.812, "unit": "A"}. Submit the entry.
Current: {"value": 27, "unit": "A"}
